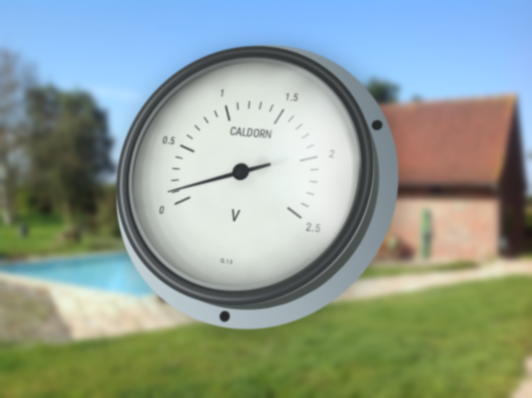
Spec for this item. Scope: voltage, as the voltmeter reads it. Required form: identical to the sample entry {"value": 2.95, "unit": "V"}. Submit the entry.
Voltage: {"value": 0.1, "unit": "V"}
